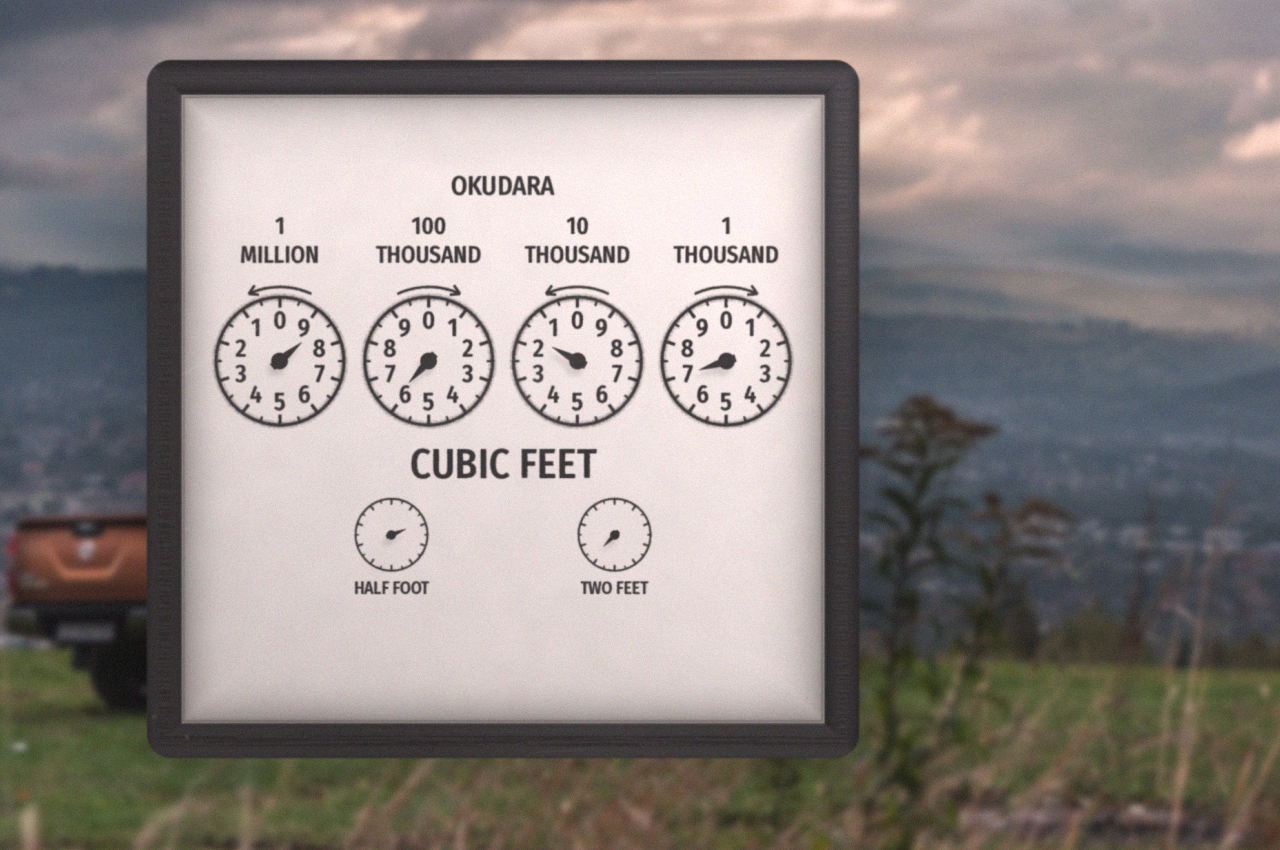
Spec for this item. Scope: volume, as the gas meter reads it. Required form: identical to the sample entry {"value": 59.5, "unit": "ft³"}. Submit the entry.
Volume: {"value": 861700, "unit": "ft³"}
